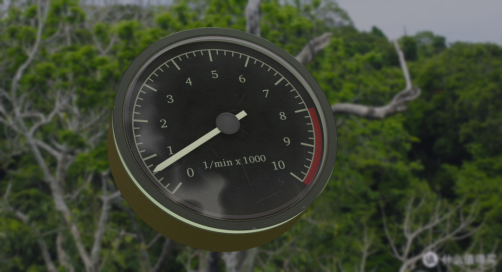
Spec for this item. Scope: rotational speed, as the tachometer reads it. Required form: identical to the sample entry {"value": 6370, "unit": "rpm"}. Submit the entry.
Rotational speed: {"value": 600, "unit": "rpm"}
